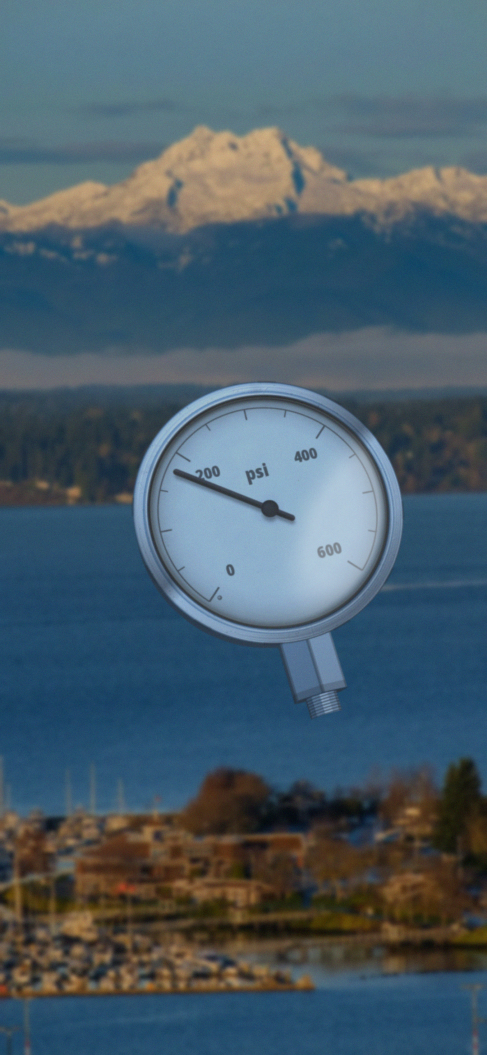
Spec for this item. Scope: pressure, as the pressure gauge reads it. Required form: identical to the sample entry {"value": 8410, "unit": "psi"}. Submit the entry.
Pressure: {"value": 175, "unit": "psi"}
